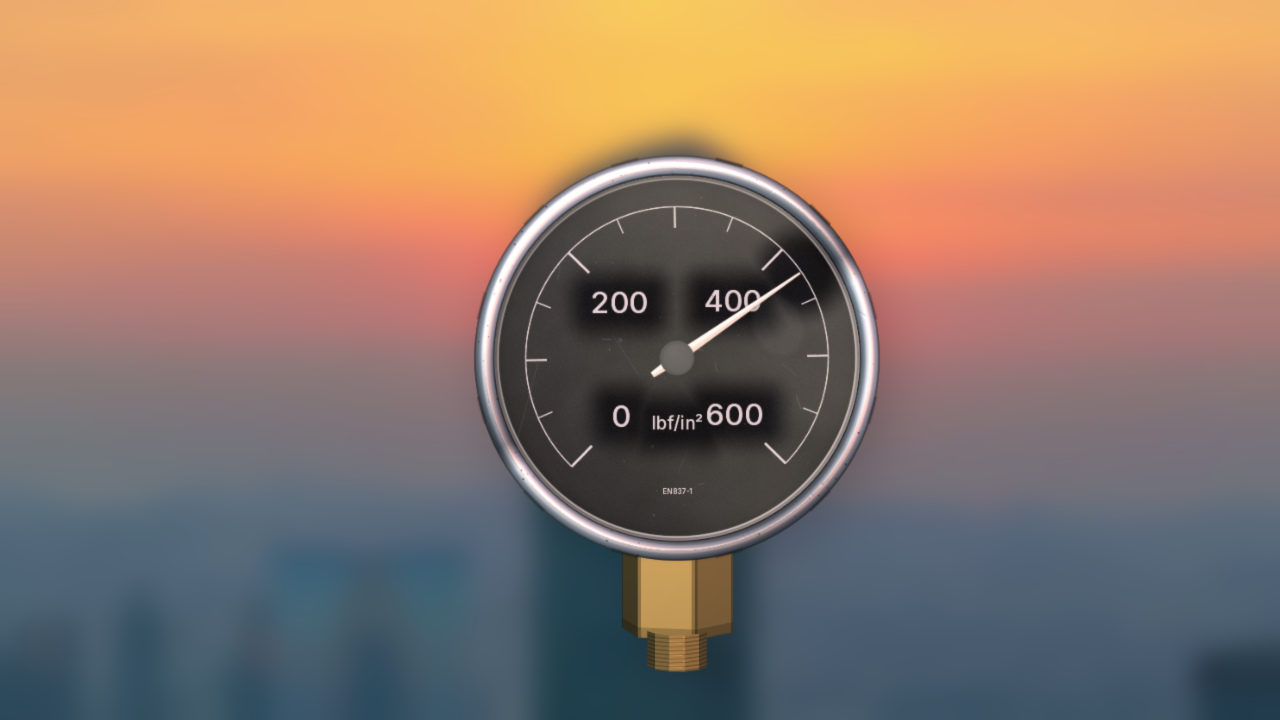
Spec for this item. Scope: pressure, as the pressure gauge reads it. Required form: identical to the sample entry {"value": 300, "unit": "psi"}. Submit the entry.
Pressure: {"value": 425, "unit": "psi"}
